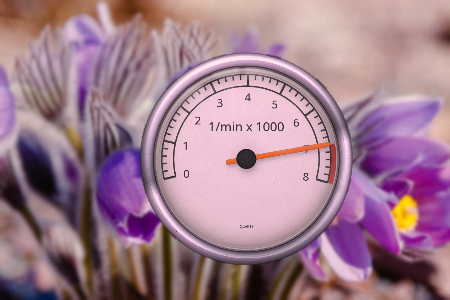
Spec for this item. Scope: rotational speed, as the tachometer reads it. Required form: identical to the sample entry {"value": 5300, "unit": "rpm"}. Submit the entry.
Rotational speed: {"value": 7000, "unit": "rpm"}
